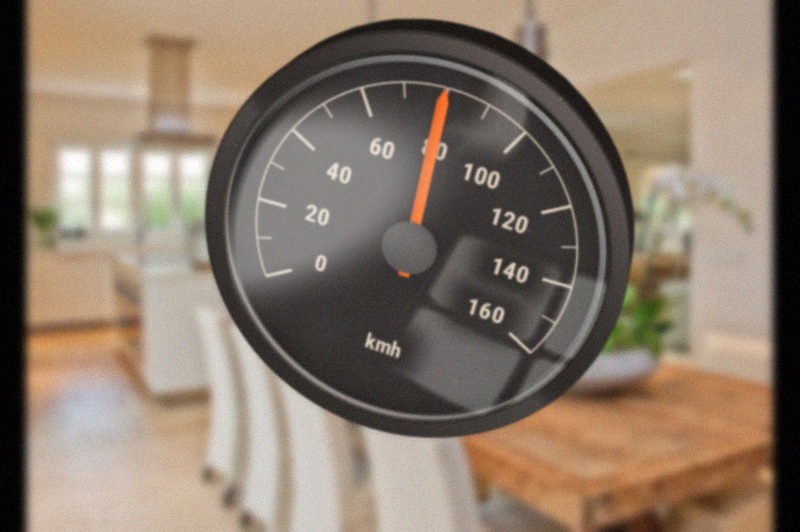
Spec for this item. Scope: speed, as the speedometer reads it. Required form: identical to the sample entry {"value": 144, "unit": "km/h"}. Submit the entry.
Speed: {"value": 80, "unit": "km/h"}
